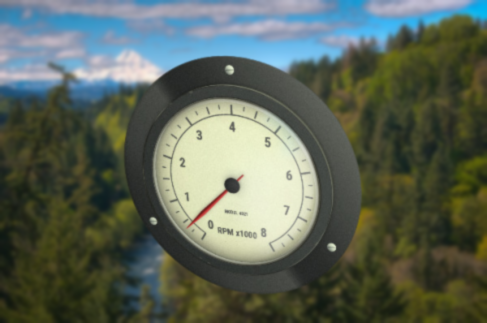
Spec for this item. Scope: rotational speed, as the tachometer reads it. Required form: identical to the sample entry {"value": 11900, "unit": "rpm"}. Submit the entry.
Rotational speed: {"value": 375, "unit": "rpm"}
